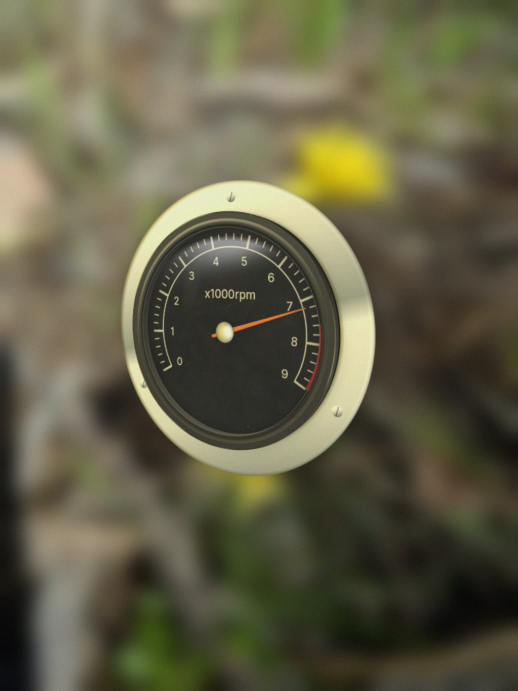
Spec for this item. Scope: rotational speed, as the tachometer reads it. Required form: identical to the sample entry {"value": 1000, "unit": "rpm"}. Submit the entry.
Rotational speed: {"value": 7200, "unit": "rpm"}
